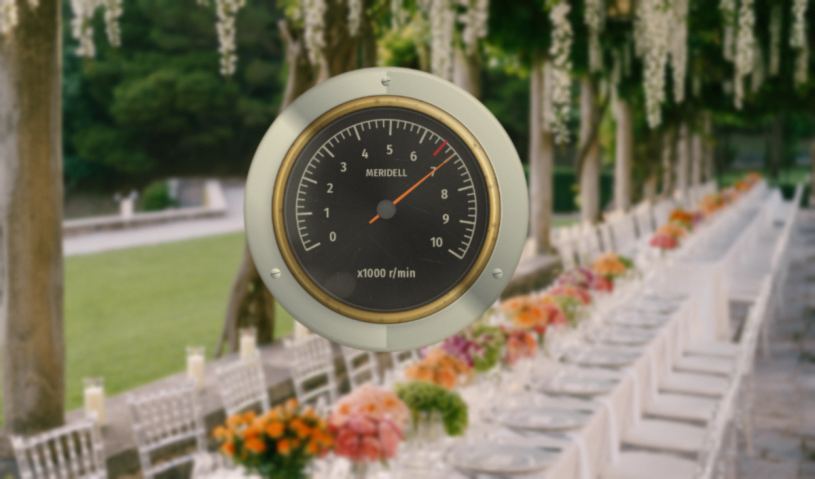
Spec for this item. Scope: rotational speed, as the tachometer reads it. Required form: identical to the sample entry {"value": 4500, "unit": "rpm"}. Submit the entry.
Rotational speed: {"value": 7000, "unit": "rpm"}
